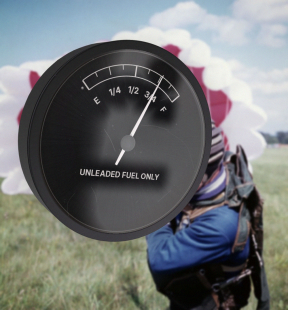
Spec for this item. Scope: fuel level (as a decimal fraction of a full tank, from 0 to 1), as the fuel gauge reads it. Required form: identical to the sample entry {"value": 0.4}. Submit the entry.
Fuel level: {"value": 0.75}
